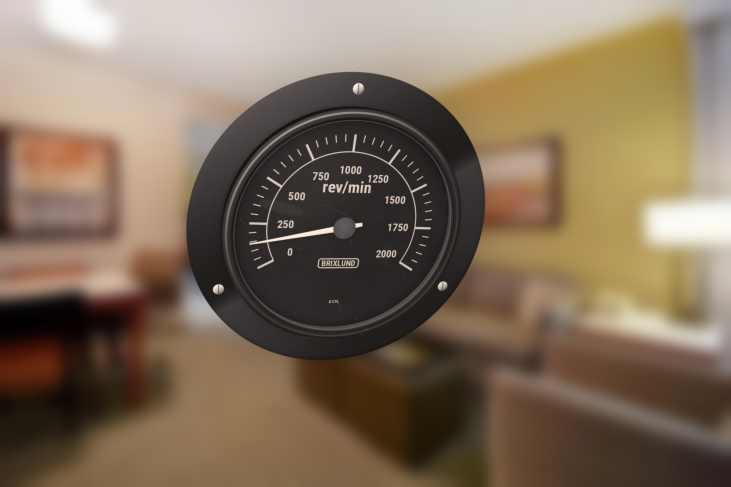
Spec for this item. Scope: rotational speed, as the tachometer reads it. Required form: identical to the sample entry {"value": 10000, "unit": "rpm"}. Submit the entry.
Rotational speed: {"value": 150, "unit": "rpm"}
